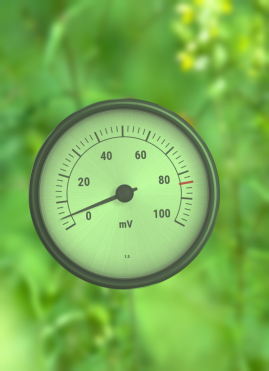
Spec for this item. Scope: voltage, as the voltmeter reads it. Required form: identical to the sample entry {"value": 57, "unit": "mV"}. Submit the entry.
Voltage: {"value": 4, "unit": "mV"}
